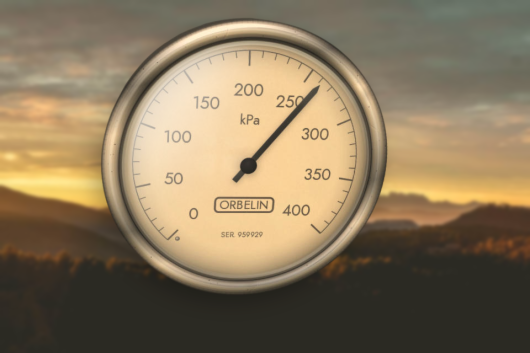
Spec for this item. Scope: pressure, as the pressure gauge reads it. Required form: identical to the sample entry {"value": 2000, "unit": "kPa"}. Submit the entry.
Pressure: {"value": 260, "unit": "kPa"}
